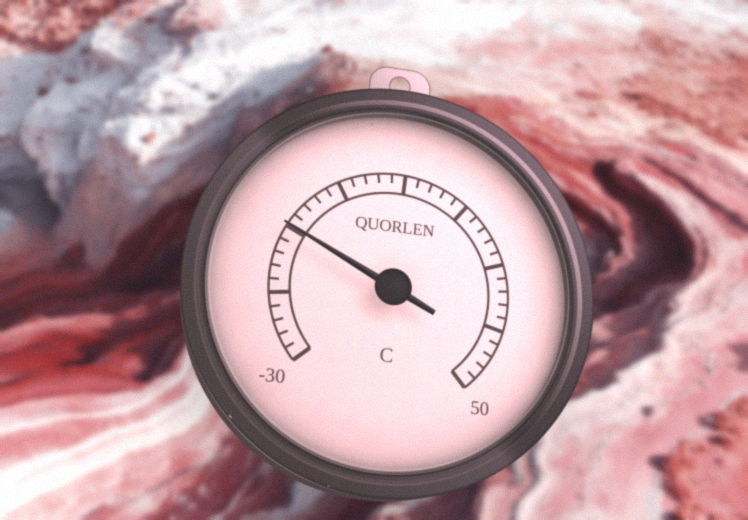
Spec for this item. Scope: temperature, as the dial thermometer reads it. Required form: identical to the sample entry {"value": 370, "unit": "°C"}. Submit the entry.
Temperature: {"value": -10, "unit": "°C"}
